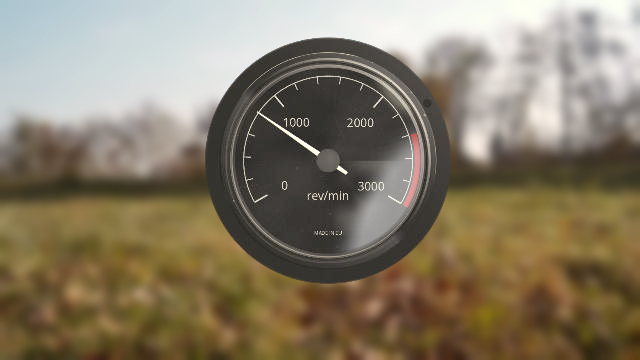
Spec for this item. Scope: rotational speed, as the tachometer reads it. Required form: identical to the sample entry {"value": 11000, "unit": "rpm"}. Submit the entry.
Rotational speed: {"value": 800, "unit": "rpm"}
